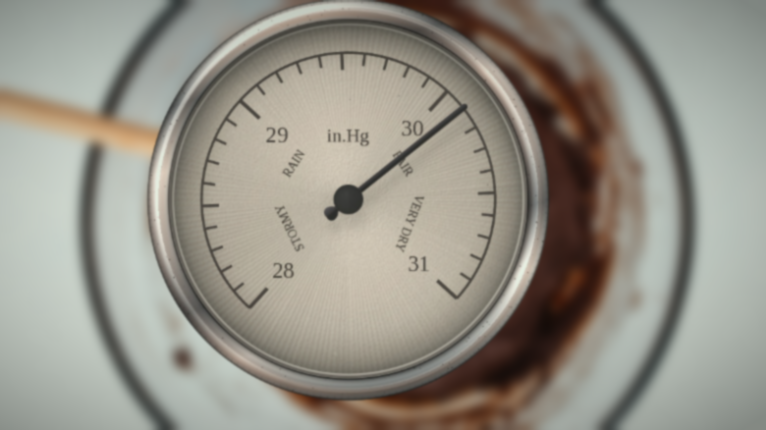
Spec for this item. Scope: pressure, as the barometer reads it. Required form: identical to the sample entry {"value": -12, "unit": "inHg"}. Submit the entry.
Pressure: {"value": 30.1, "unit": "inHg"}
